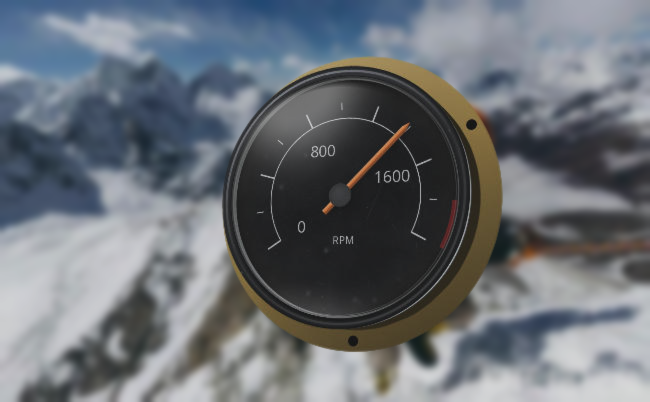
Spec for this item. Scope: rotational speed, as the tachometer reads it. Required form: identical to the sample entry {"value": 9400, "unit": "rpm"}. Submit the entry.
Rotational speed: {"value": 1400, "unit": "rpm"}
